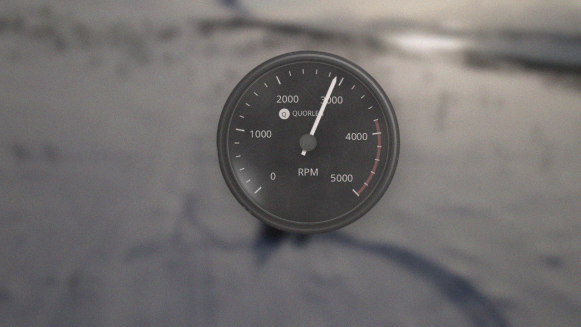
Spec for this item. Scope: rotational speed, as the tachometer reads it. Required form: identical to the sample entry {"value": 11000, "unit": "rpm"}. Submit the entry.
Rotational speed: {"value": 2900, "unit": "rpm"}
